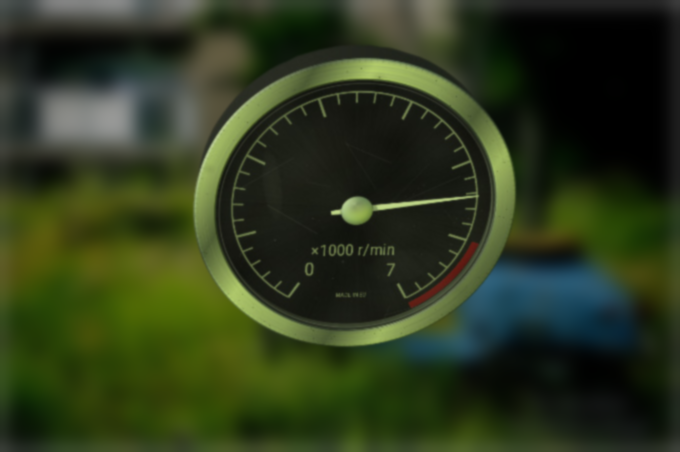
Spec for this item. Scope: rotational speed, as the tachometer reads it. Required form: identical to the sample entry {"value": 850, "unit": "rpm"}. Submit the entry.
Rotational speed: {"value": 5400, "unit": "rpm"}
